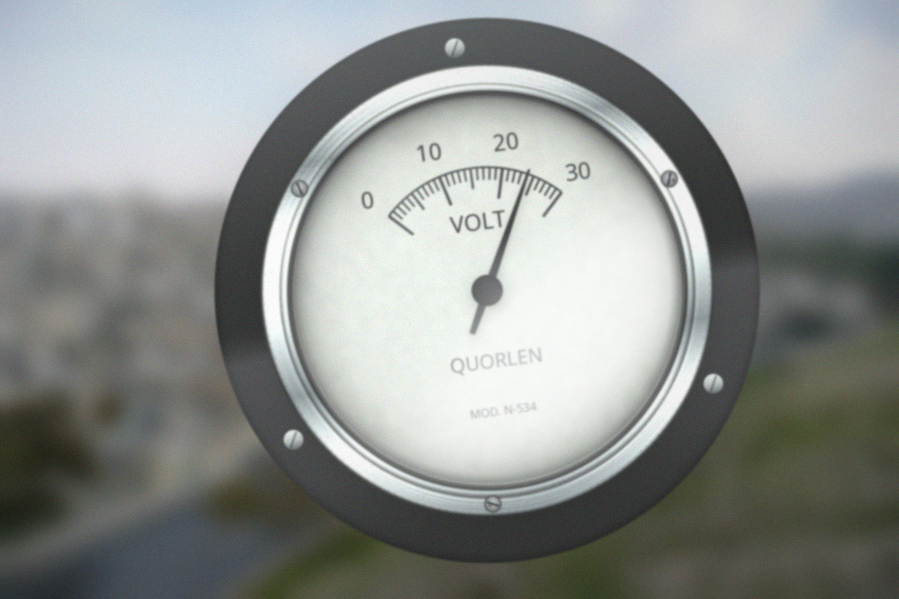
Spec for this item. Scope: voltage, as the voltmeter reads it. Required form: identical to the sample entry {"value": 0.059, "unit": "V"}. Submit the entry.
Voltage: {"value": 24, "unit": "V"}
